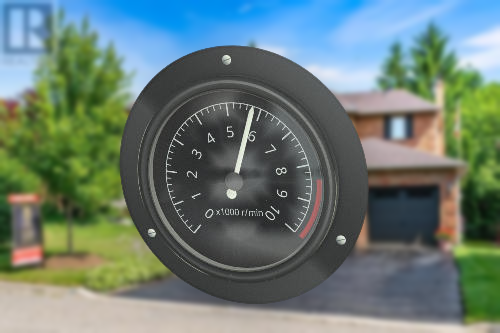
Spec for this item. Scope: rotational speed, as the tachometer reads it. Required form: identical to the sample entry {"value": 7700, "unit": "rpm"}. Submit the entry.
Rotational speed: {"value": 5800, "unit": "rpm"}
